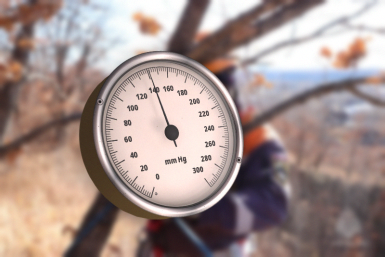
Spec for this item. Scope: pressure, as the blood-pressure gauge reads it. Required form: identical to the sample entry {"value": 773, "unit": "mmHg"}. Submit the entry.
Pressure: {"value": 140, "unit": "mmHg"}
